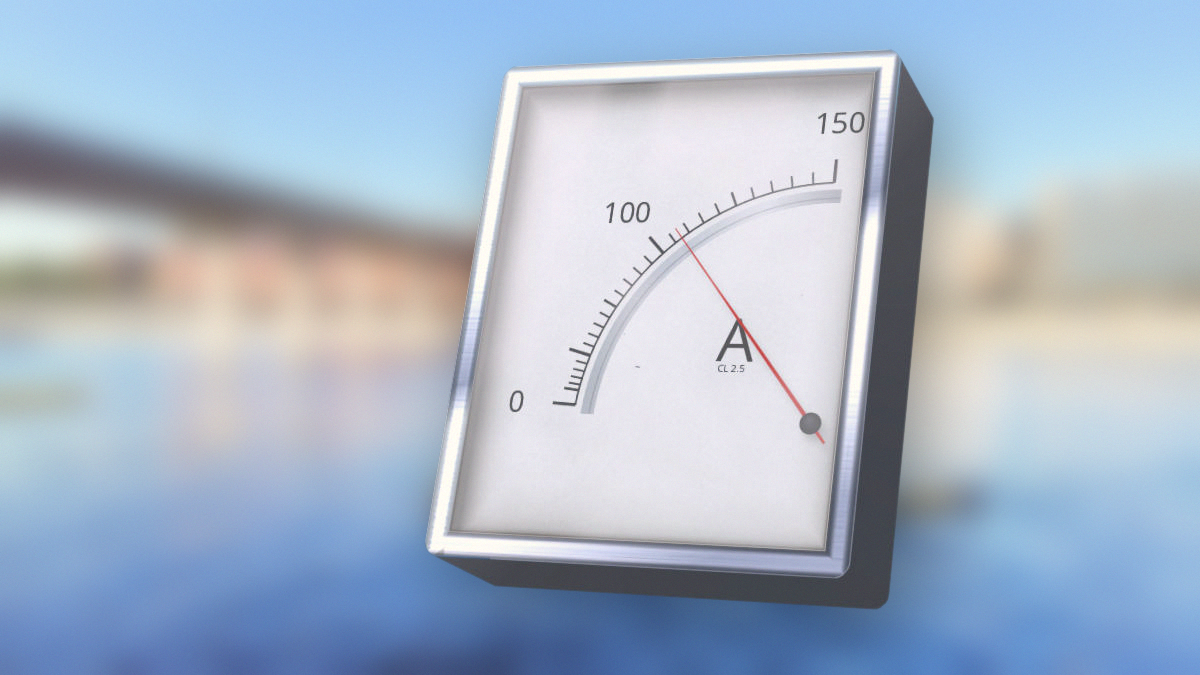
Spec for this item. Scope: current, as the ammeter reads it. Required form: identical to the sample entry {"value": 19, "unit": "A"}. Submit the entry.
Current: {"value": 107.5, "unit": "A"}
